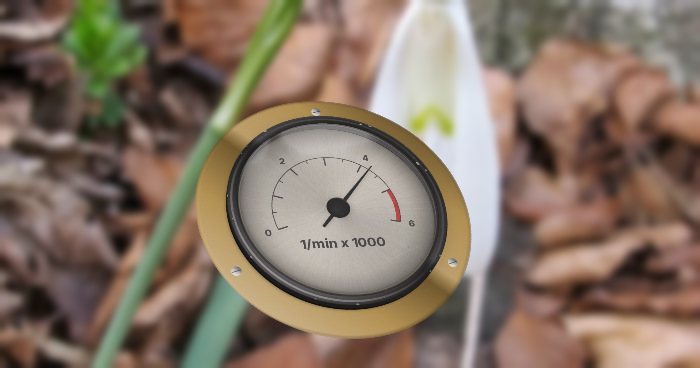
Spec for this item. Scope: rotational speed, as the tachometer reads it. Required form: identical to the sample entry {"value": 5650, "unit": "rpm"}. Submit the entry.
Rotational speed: {"value": 4250, "unit": "rpm"}
